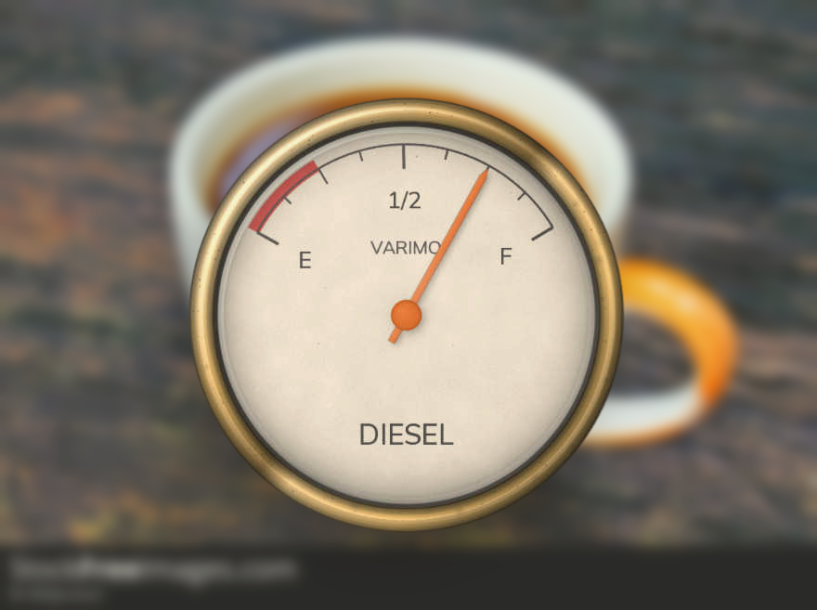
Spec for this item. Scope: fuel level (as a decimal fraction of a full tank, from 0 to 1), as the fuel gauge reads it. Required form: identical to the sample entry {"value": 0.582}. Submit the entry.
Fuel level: {"value": 0.75}
